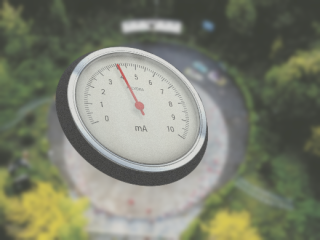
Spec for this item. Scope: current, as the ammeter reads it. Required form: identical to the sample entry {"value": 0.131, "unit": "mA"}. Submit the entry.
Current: {"value": 4, "unit": "mA"}
